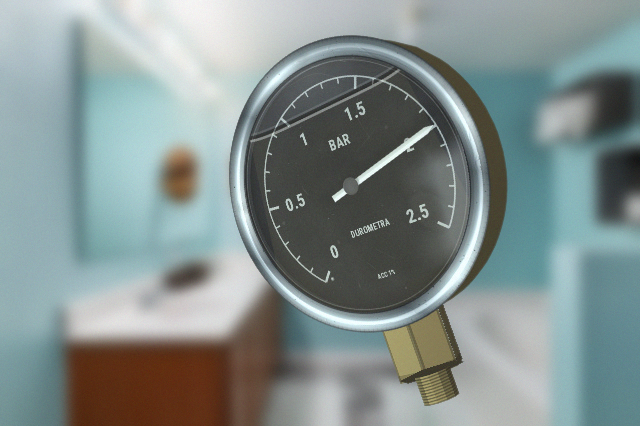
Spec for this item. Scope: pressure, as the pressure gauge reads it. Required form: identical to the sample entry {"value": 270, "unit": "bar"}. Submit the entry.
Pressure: {"value": 2, "unit": "bar"}
